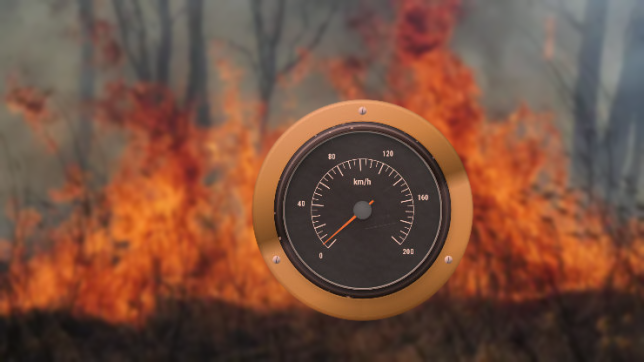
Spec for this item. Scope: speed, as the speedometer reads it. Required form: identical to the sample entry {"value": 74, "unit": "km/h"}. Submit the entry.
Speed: {"value": 5, "unit": "km/h"}
